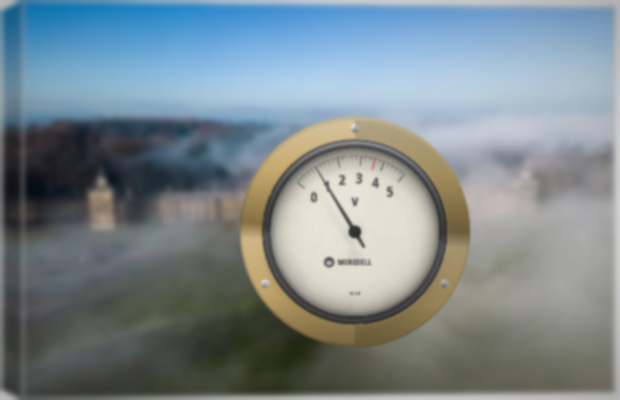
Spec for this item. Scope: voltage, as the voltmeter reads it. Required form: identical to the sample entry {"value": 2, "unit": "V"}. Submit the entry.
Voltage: {"value": 1, "unit": "V"}
